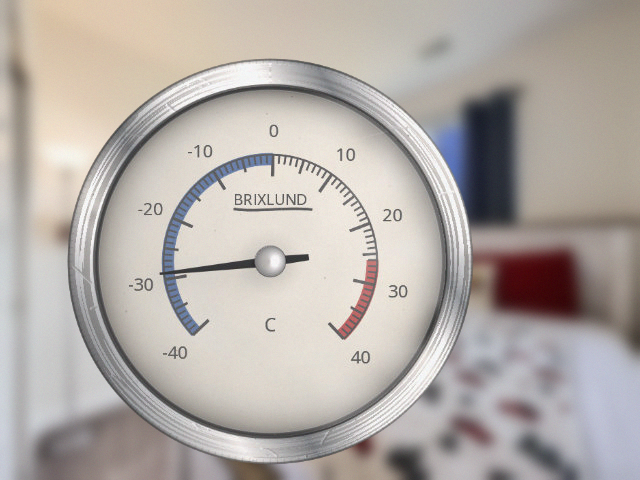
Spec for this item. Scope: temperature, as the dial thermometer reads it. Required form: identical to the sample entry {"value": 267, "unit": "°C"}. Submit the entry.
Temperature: {"value": -29, "unit": "°C"}
